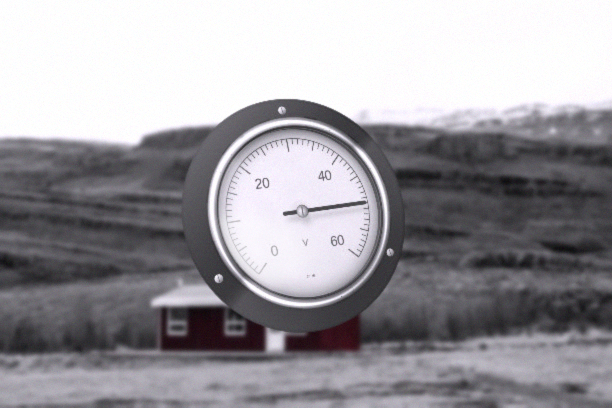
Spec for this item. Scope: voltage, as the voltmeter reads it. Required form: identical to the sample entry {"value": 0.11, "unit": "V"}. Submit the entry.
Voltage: {"value": 50, "unit": "V"}
